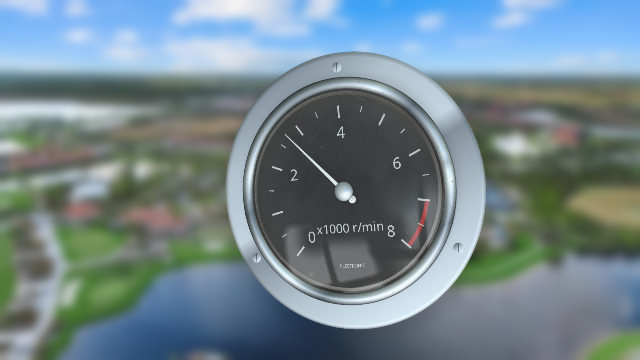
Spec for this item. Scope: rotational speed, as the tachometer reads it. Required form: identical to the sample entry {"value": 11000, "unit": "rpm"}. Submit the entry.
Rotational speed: {"value": 2750, "unit": "rpm"}
